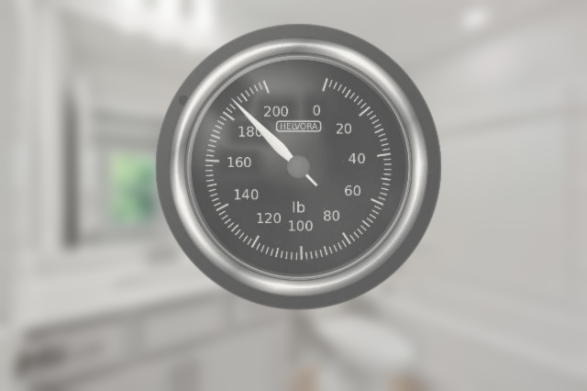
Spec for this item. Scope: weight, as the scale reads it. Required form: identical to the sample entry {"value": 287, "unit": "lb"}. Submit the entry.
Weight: {"value": 186, "unit": "lb"}
